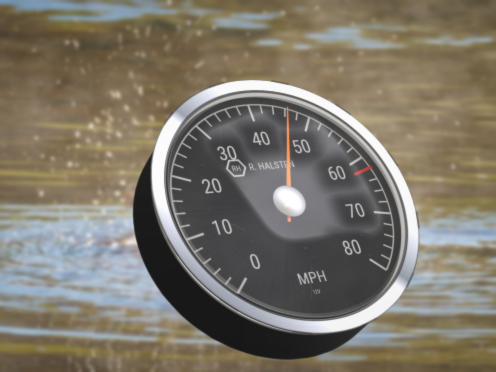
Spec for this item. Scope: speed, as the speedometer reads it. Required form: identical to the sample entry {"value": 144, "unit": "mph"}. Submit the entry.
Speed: {"value": 46, "unit": "mph"}
